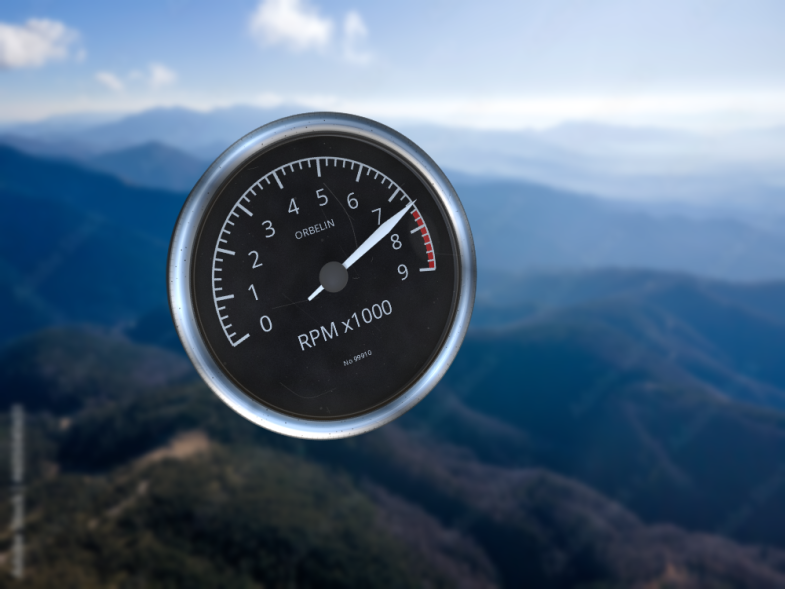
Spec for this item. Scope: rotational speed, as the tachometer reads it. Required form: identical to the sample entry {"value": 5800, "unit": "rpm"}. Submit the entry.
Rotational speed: {"value": 7400, "unit": "rpm"}
